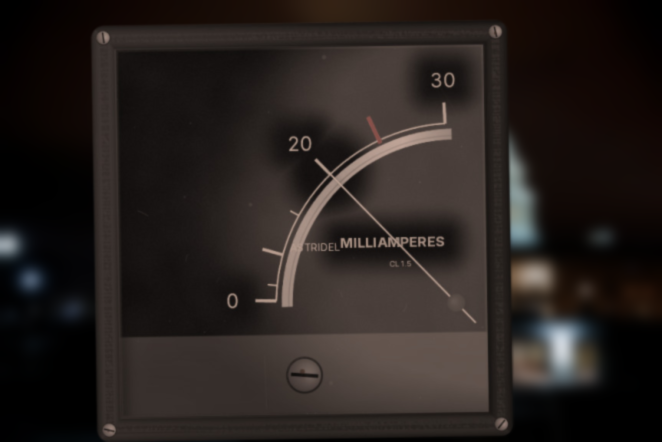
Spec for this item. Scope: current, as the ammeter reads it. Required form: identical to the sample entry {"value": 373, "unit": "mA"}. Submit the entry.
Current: {"value": 20, "unit": "mA"}
